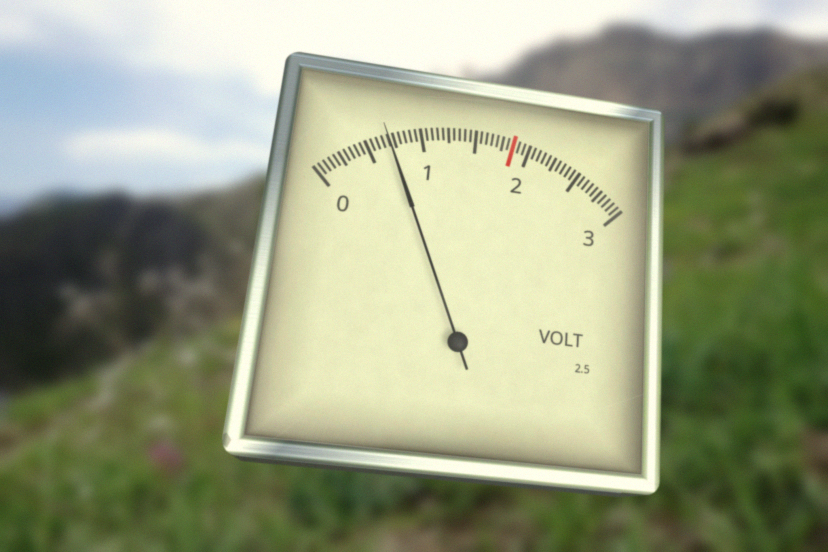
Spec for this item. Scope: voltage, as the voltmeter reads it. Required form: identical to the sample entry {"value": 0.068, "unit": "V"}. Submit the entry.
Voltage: {"value": 0.7, "unit": "V"}
